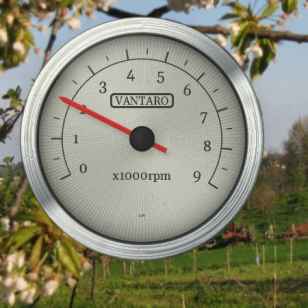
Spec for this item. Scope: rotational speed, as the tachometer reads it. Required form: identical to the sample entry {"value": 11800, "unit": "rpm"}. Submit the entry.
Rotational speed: {"value": 2000, "unit": "rpm"}
